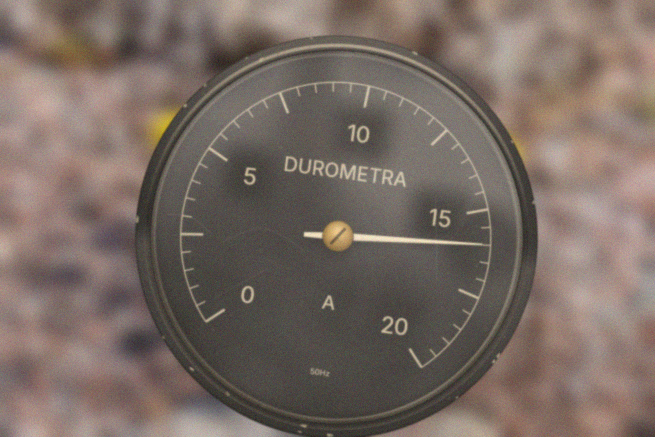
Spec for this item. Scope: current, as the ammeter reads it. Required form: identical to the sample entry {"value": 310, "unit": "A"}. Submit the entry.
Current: {"value": 16, "unit": "A"}
